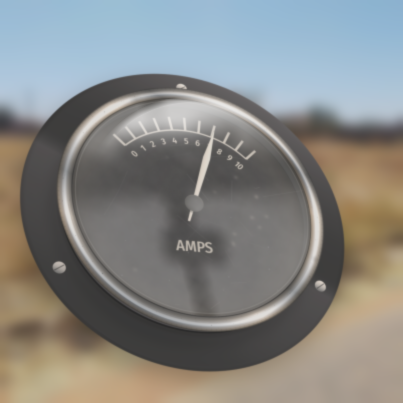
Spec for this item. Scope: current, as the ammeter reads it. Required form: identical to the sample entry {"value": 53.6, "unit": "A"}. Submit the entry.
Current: {"value": 7, "unit": "A"}
